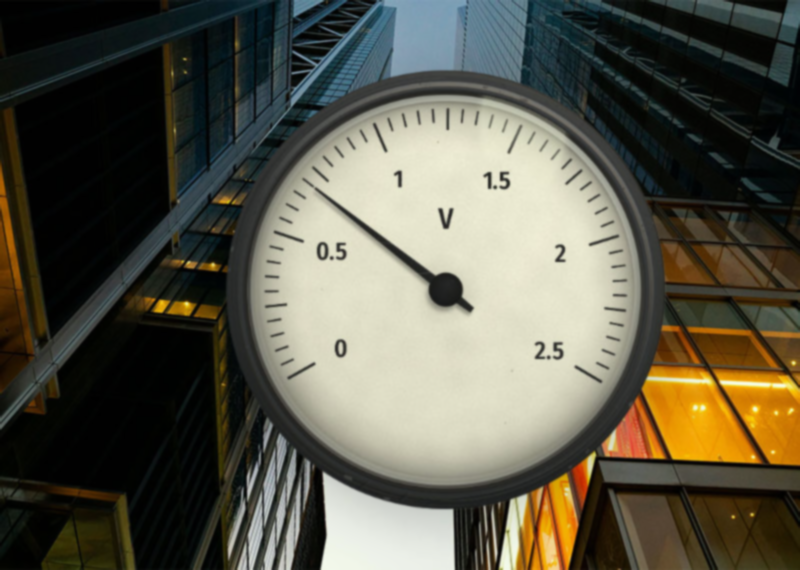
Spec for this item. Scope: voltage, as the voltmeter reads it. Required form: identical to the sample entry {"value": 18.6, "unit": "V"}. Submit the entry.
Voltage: {"value": 0.7, "unit": "V"}
